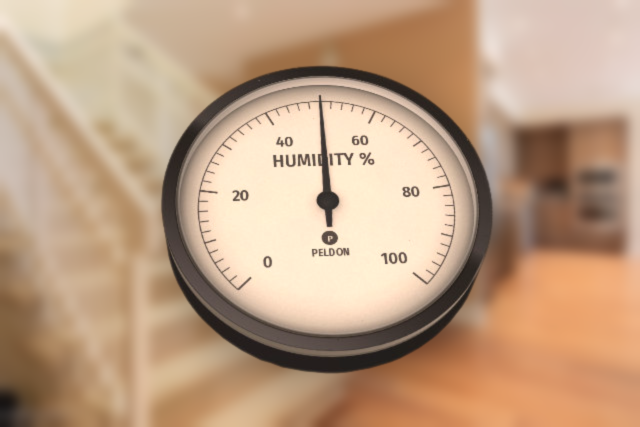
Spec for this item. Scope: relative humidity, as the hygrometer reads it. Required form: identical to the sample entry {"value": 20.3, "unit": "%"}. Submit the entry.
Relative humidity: {"value": 50, "unit": "%"}
